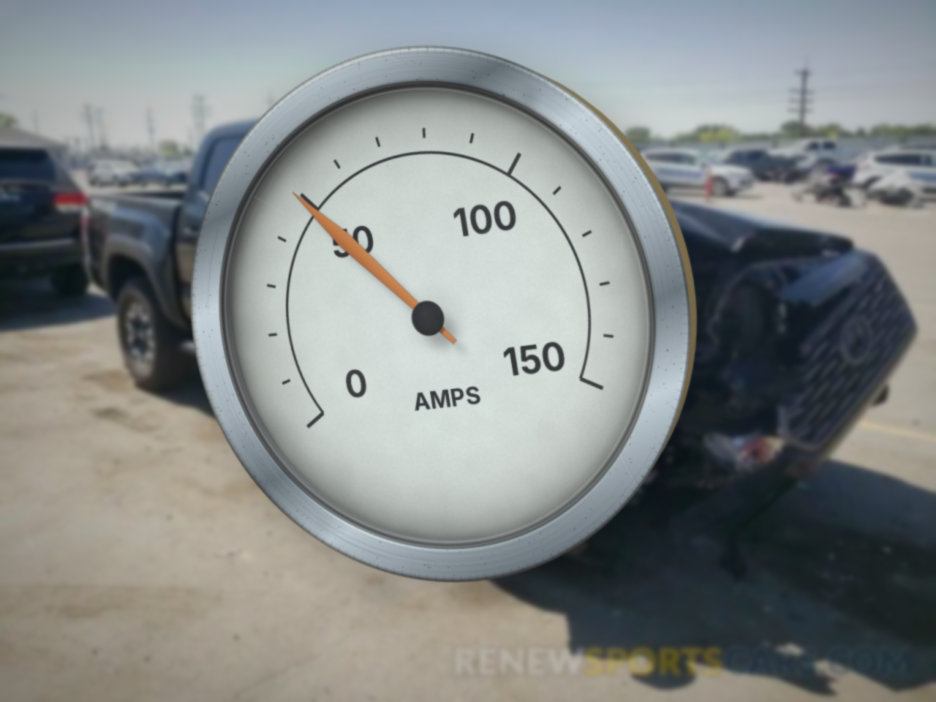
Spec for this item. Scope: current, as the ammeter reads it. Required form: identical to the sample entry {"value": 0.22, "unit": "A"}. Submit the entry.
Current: {"value": 50, "unit": "A"}
